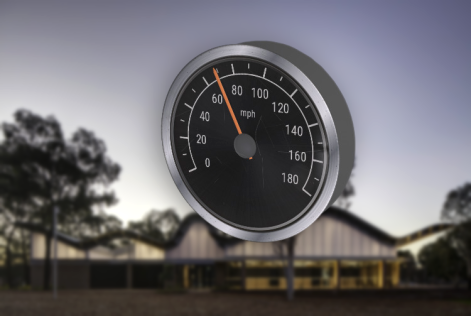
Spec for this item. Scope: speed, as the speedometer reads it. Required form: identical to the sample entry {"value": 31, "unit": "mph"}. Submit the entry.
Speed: {"value": 70, "unit": "mph"}
